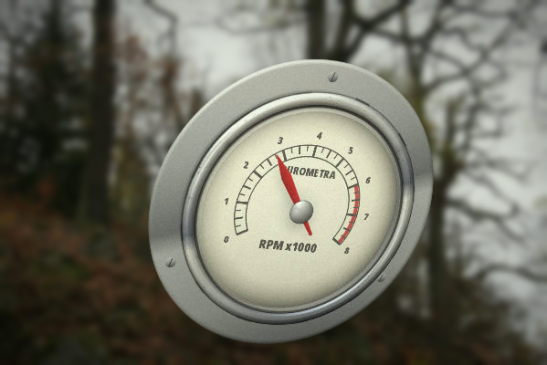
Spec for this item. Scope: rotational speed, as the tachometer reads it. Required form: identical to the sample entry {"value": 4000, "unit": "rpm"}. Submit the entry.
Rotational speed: {"value": 2750, "unit": "rpm"}
